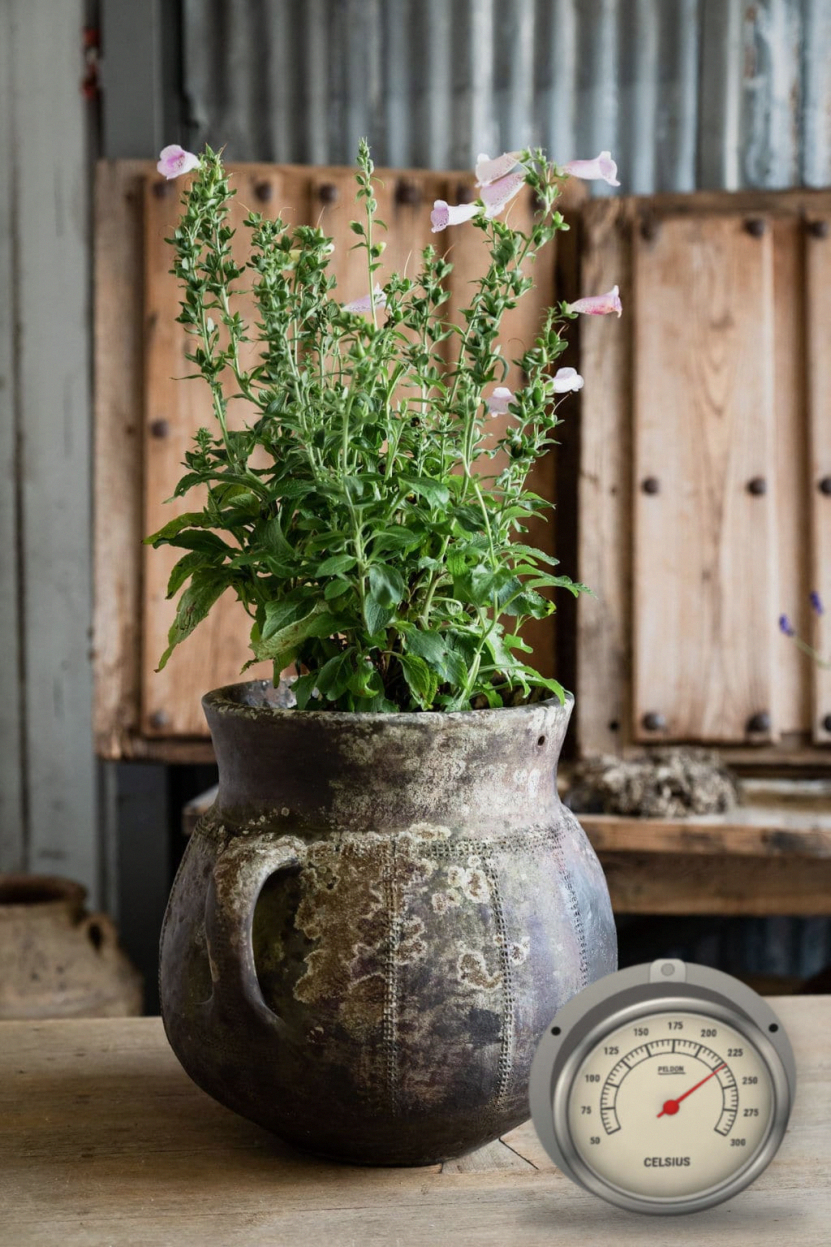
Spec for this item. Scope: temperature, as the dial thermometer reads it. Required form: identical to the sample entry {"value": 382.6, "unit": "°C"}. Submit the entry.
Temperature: {"value": 225, "unit": "°C"}
